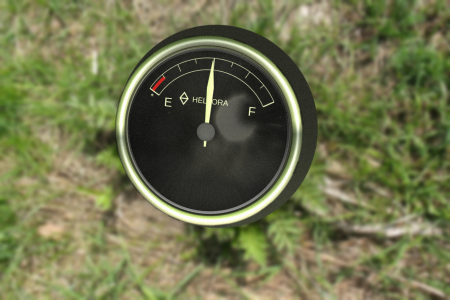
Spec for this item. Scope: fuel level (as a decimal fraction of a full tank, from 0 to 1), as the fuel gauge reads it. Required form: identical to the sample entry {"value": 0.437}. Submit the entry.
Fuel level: {"value": 0.5}
